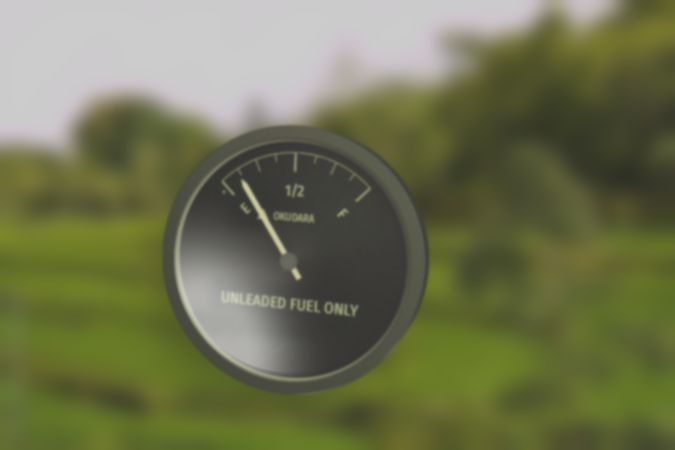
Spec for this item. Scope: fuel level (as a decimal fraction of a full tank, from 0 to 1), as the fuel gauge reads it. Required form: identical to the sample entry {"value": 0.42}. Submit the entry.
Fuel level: {"value": 0.125}
